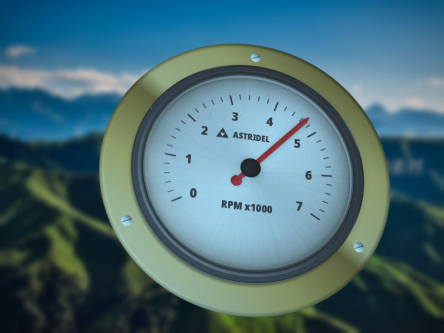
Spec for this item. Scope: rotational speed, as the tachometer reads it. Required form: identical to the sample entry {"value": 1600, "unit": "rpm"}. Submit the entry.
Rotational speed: {"value": 4700, "unit": "rpm"}
